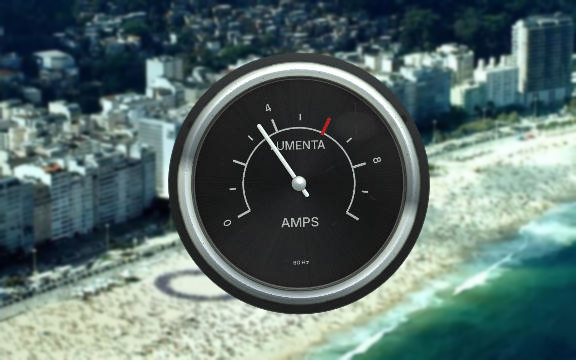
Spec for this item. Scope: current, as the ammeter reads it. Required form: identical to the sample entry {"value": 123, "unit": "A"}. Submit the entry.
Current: {"value": 3.5, "unit": "A"}
